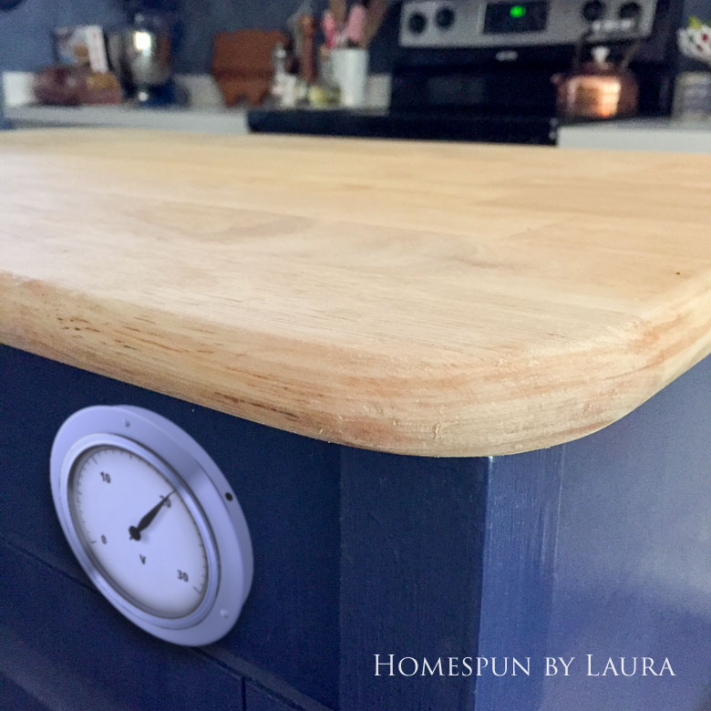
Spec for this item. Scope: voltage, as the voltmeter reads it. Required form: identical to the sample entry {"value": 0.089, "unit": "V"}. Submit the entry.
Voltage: {"value": 20, "unit": "V"}
